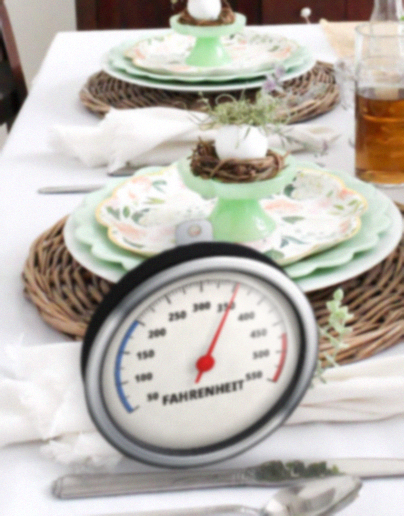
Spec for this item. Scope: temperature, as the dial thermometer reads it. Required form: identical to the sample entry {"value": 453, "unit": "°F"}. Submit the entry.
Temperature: {"value": 350, "unit": "°F"}
